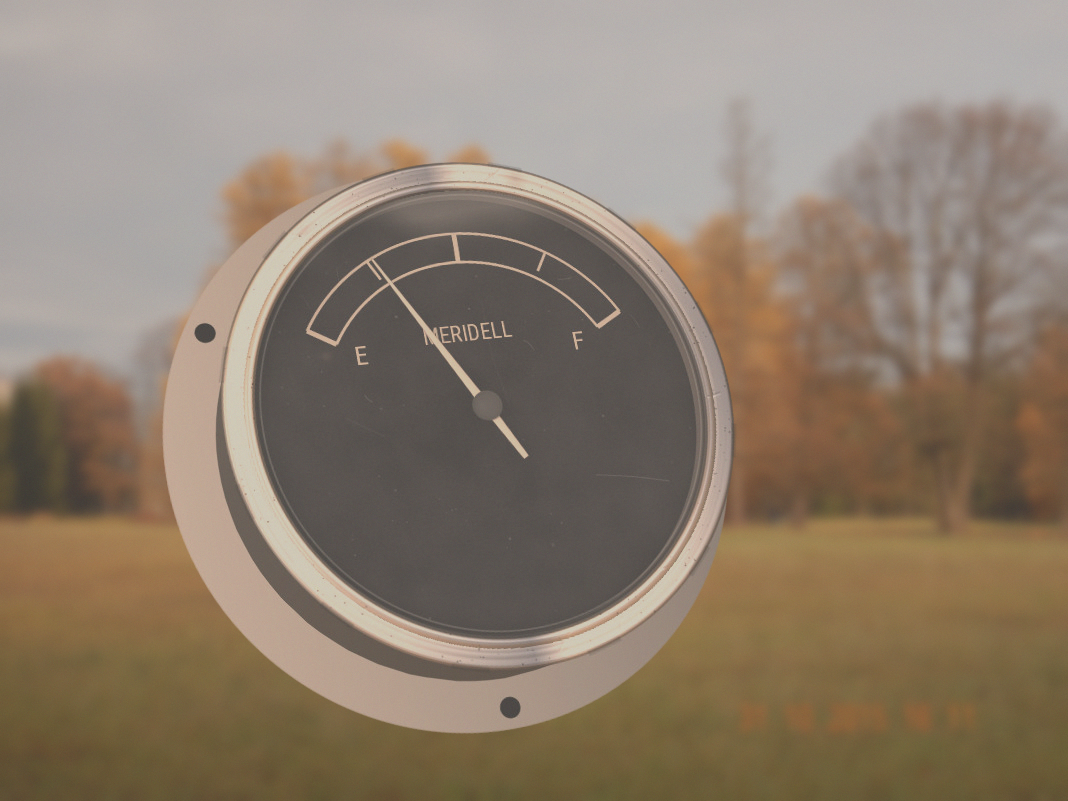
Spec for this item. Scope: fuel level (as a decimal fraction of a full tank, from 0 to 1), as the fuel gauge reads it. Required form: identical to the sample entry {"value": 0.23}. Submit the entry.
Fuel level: {"value": 0.25}
